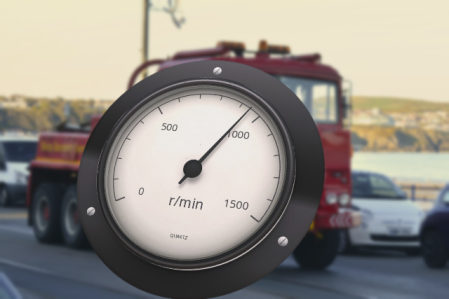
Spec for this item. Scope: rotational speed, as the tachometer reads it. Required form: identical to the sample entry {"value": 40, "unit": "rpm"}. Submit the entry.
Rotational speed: {"value": 950, "unit": "rpm"}
